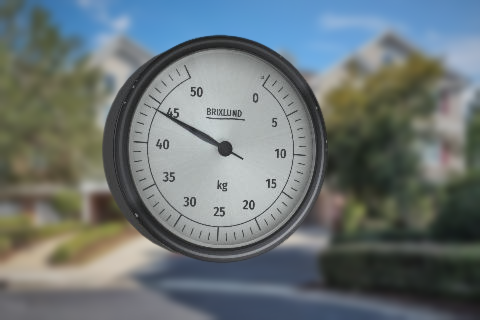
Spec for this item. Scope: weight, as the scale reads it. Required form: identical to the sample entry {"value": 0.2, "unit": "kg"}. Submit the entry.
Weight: {"value": 44, "unit": "kg"}
